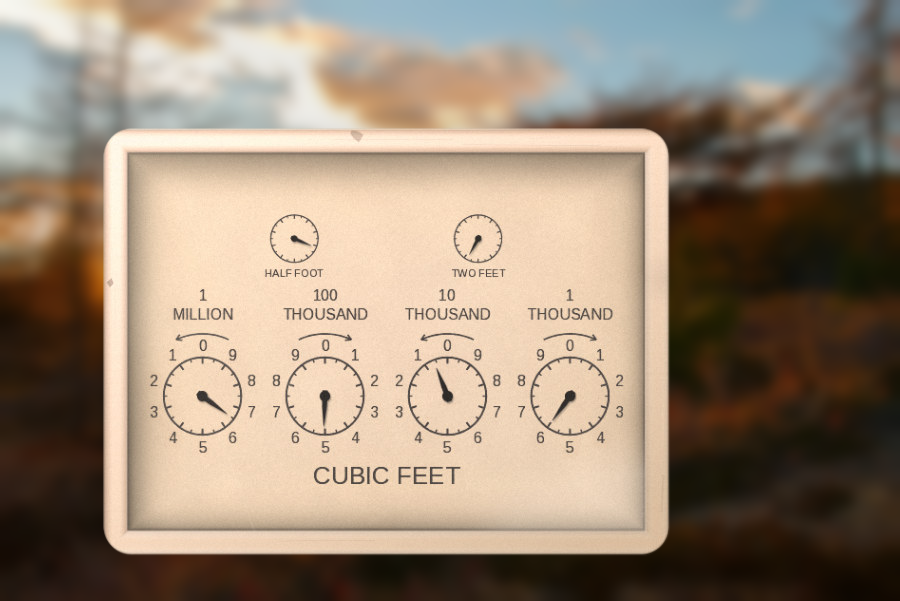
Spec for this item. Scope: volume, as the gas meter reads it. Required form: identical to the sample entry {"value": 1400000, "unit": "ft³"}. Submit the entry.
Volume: {"value": 650600, "unit": "ft³"}
